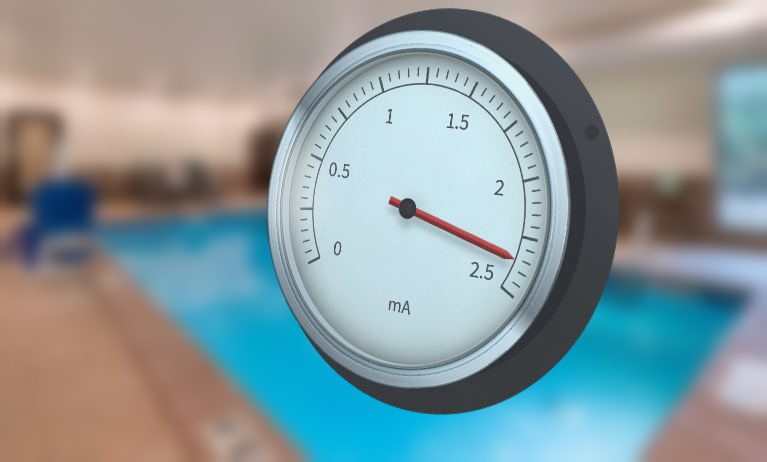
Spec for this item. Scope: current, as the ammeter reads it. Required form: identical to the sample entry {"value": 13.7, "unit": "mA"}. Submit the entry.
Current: {"value": 2.35, "unit": "mA"}
